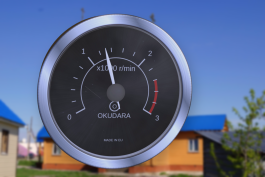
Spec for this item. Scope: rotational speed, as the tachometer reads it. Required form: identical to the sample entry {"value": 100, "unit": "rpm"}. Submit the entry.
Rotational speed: {"value": 1300, "unit": "rpm"}
